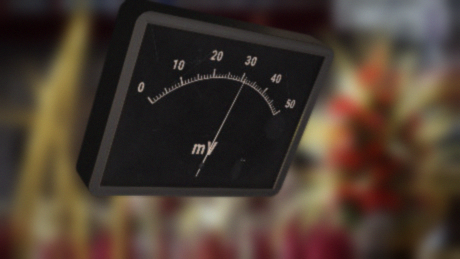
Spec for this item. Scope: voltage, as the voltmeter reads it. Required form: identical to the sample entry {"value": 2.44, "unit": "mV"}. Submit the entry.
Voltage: {"value": 30, "unit": "mV"}
